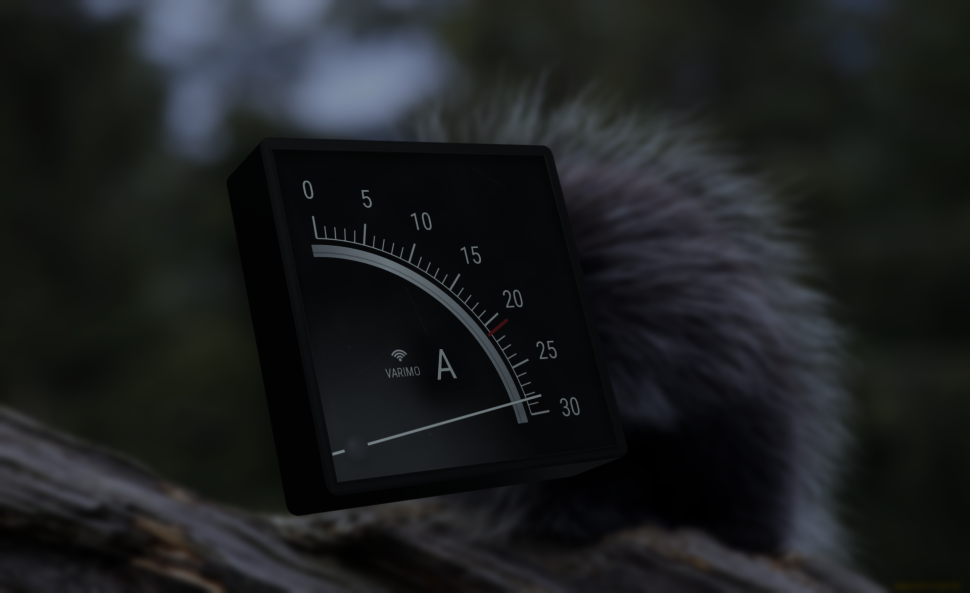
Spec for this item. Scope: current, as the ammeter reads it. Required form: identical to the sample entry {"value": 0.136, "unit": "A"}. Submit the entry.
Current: {"value": 28.5, "unit": "A"}
